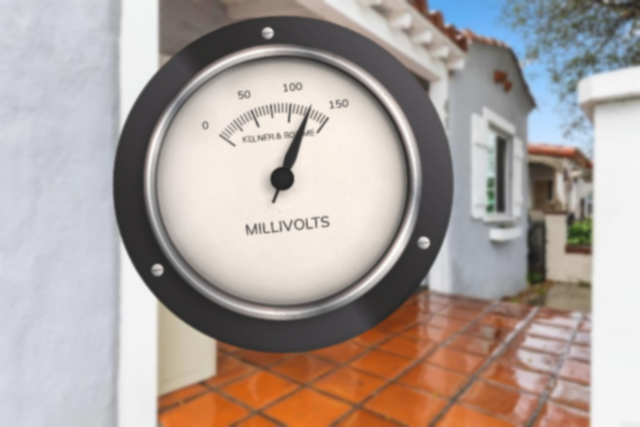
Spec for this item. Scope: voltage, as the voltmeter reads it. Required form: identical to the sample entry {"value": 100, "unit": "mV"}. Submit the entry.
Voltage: {"value": 125, "unit": "mV"}
